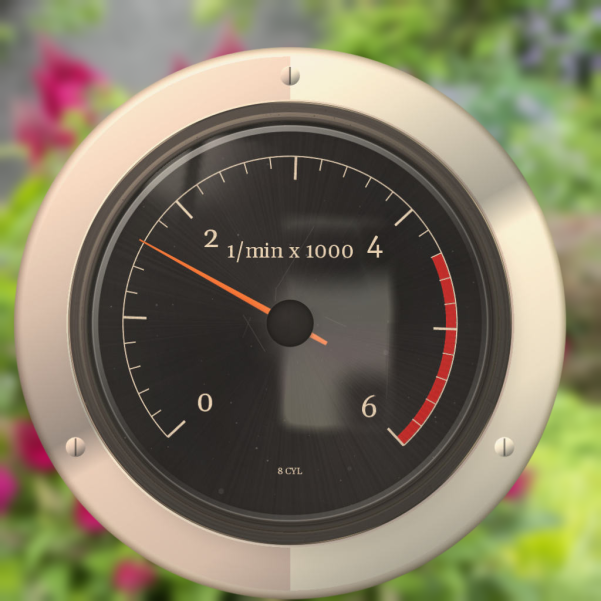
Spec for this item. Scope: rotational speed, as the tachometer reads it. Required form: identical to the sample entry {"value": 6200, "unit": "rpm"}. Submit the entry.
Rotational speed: {"value": 1600, "unit": "rpm"}
